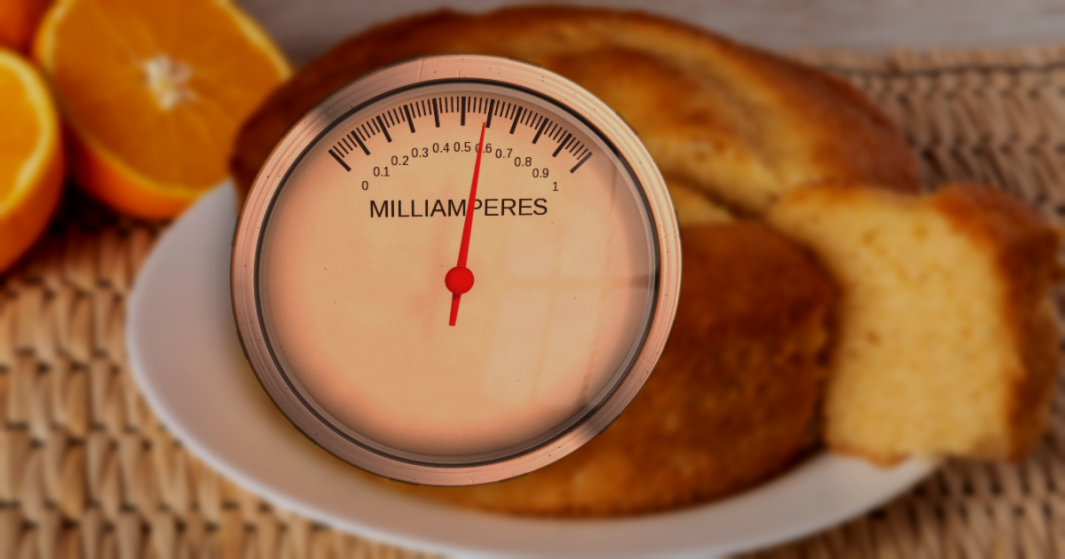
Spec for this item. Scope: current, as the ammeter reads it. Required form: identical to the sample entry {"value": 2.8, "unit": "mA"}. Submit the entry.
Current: {"value": 0.58, "unit": "mA"}
